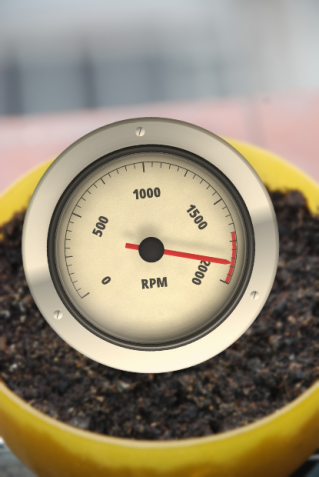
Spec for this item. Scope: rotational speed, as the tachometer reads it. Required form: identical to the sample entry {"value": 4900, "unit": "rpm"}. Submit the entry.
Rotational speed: {"value": 1875, "unit": "rpm"}
